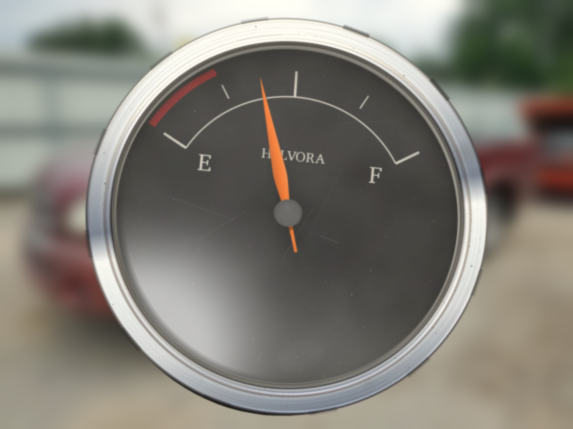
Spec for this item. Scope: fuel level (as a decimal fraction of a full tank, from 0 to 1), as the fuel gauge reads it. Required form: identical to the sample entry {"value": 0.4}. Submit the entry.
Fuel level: {"value": 0.375}
